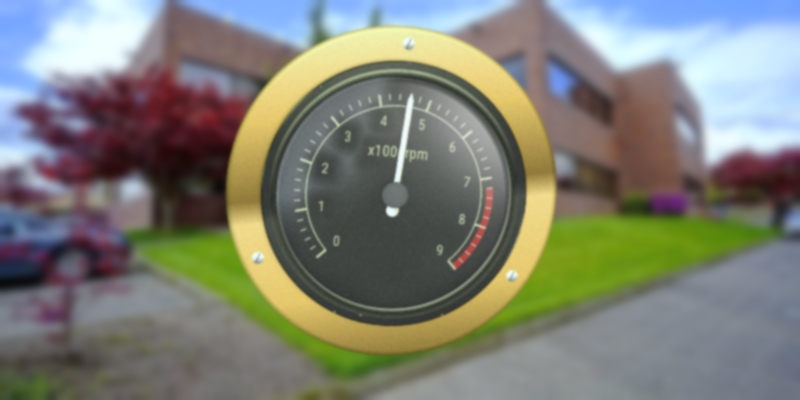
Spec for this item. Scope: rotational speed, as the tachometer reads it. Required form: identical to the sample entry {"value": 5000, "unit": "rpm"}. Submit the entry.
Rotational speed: {"value": 4600, "unit": "rpm"}
